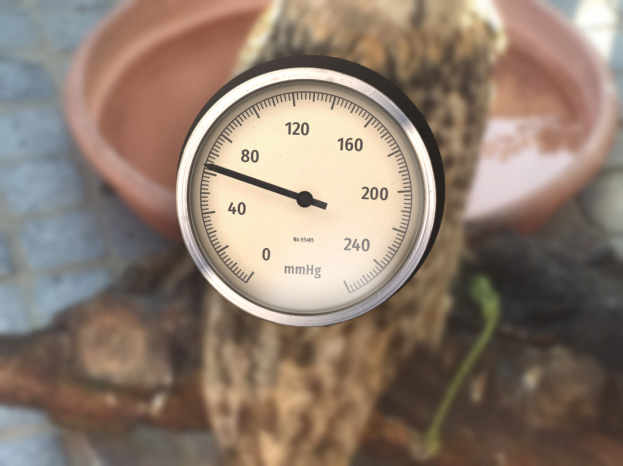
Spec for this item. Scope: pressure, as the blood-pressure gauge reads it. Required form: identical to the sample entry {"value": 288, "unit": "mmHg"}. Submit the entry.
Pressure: {"value": 64, "unit": "mmHg"}
